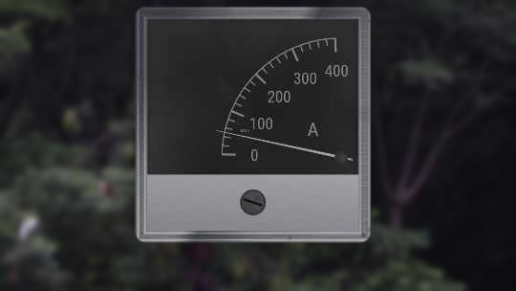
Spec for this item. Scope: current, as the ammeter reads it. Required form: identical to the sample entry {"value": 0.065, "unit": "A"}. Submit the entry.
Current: {"value": 50, "unit": "A"}
